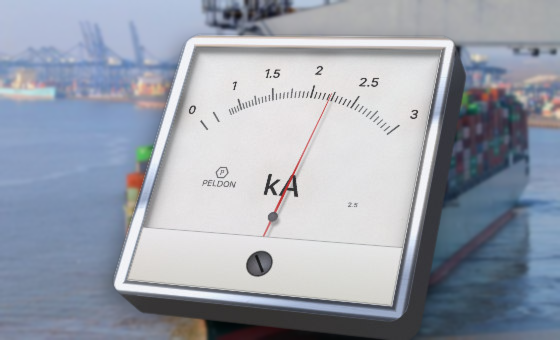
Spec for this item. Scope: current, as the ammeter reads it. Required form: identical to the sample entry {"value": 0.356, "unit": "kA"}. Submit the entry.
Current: {"value": 2.25, "unit": "kA"}
